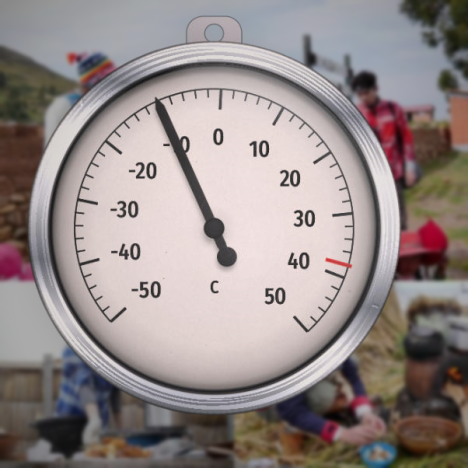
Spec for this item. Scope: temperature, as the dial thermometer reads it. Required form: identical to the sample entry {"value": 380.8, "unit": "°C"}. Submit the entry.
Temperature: {"value": -10, "unit": "°C"}
